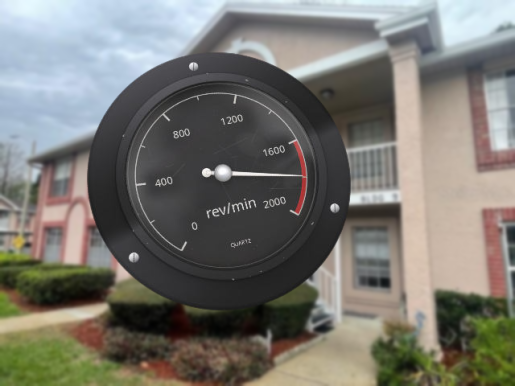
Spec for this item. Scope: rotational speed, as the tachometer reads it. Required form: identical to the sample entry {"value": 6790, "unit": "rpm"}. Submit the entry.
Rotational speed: {"value": 1800, "unit": "rpm"}
